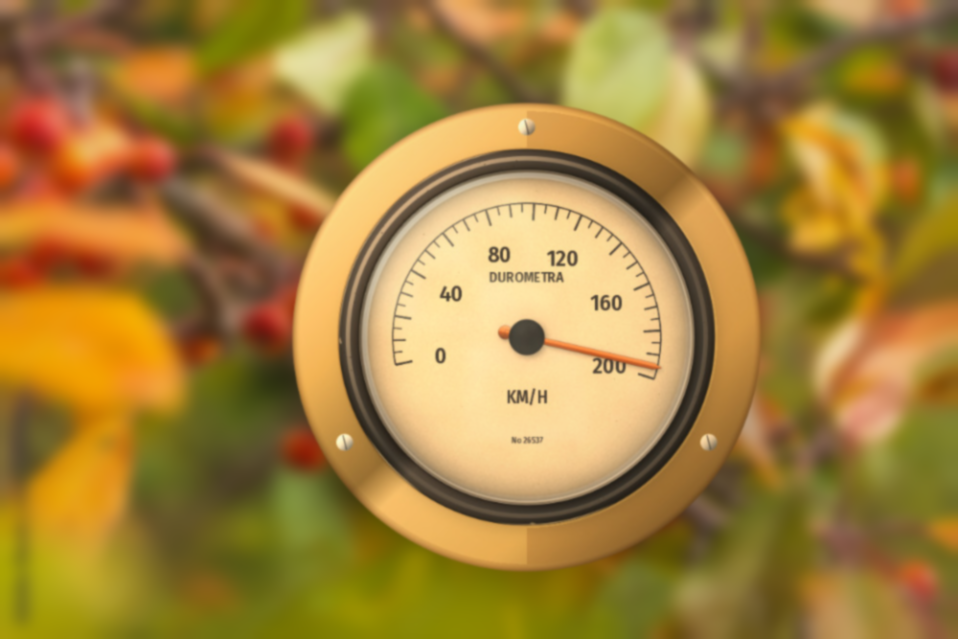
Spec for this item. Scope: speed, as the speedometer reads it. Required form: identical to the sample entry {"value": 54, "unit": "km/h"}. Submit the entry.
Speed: {"value": 195, "unit": "km/h"}
